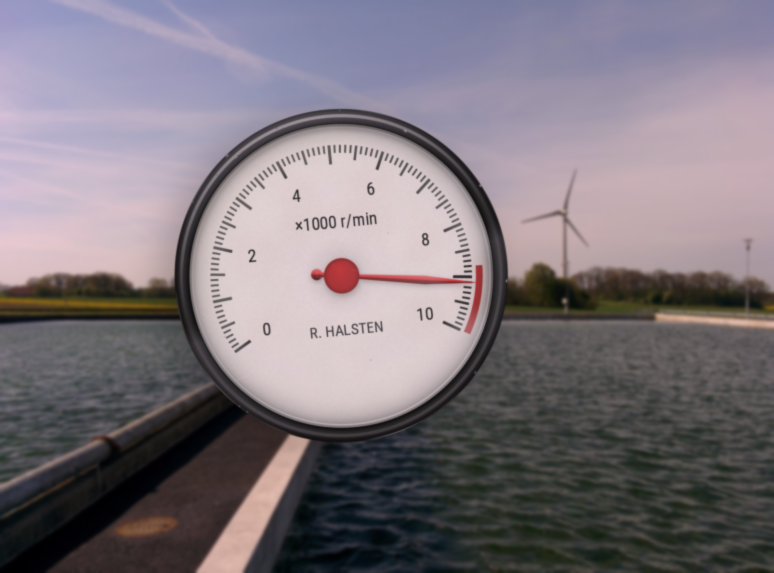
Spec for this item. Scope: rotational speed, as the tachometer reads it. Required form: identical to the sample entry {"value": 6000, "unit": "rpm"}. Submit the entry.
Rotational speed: {"value": 9100, "unit": "rpm"}
